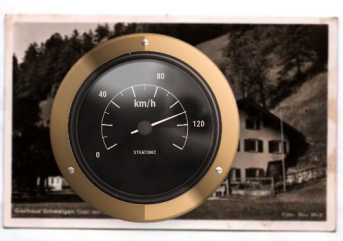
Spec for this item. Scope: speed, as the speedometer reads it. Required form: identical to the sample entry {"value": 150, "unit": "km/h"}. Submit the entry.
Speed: {"value": 110, "unit": "km/h"}
